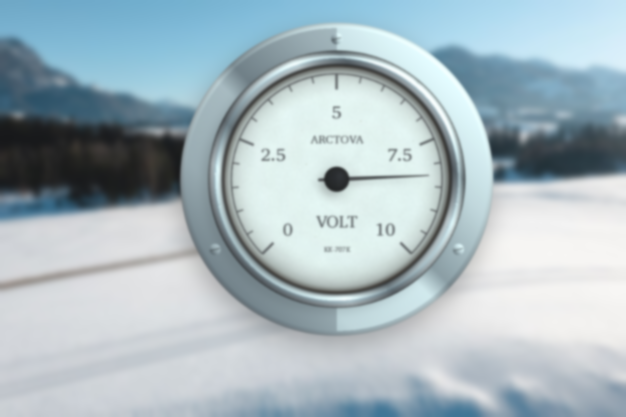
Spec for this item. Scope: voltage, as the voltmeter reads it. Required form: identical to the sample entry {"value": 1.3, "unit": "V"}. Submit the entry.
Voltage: {"value": 8.25, "unit": "V"}
